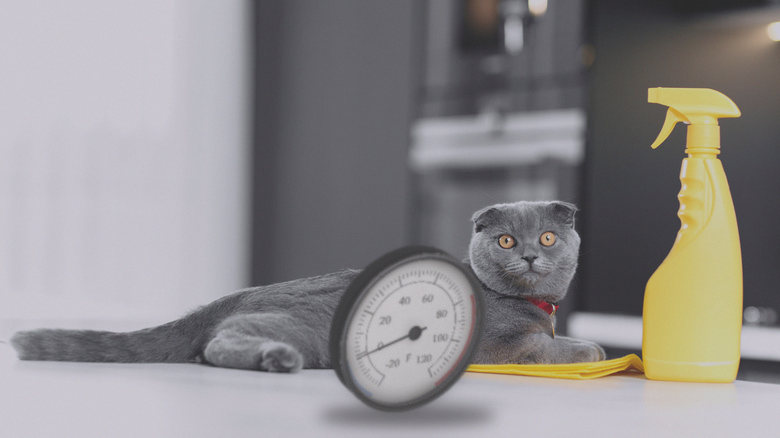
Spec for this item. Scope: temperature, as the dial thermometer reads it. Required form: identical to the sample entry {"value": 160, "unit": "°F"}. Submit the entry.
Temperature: {"value": 0, "unit": "°F"}
